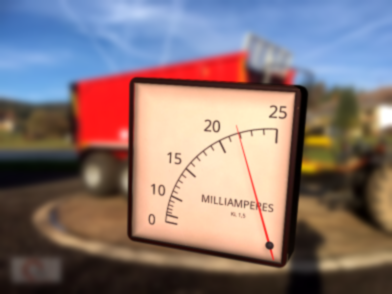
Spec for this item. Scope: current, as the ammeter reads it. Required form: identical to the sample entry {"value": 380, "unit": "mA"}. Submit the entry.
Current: {"value": 22, "unit": "mA"}
